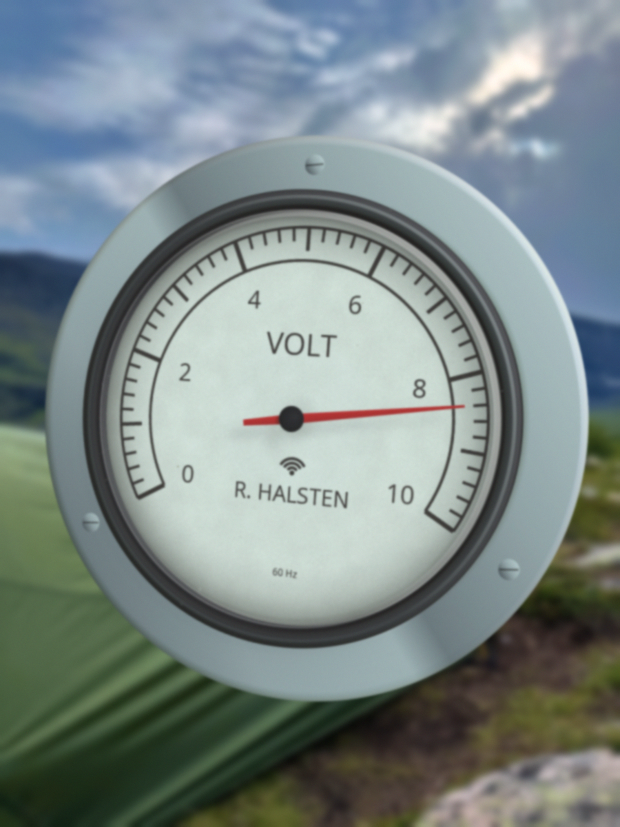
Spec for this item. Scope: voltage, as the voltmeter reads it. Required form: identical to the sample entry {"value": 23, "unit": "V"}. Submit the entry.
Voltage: {"value": 8.4, "unit": "V"}
